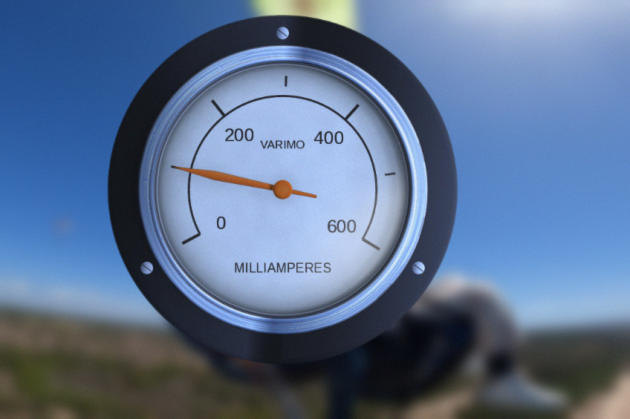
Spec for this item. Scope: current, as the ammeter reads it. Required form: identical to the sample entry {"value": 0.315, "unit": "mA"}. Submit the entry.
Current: {"value": 100, "unit": "mA"}
